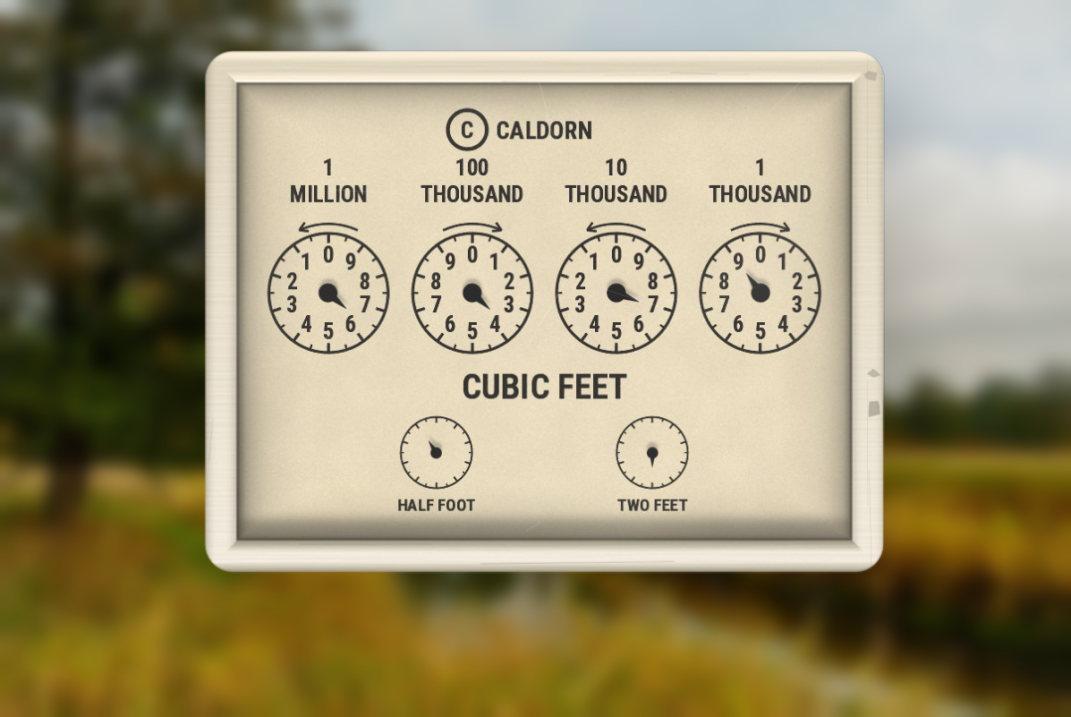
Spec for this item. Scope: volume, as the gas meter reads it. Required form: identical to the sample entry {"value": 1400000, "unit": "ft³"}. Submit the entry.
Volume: {"value": 636900, "unit": "ft³"}
